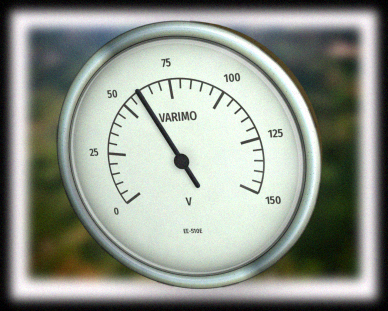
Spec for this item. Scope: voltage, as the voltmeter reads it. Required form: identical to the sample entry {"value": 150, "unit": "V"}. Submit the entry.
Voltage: {"value": 60, "unit": "V"}
